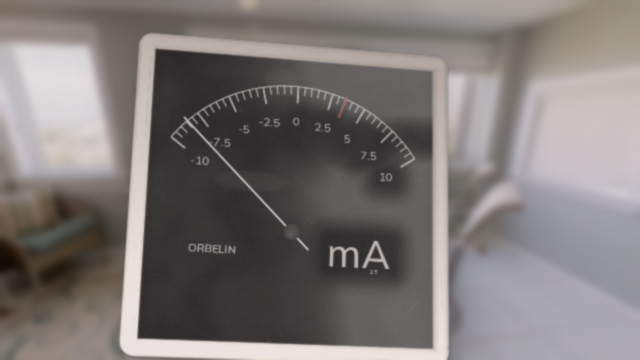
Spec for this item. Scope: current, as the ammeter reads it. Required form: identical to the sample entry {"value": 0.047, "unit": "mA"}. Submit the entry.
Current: {"value": -8.5, "unit": "mA"}
